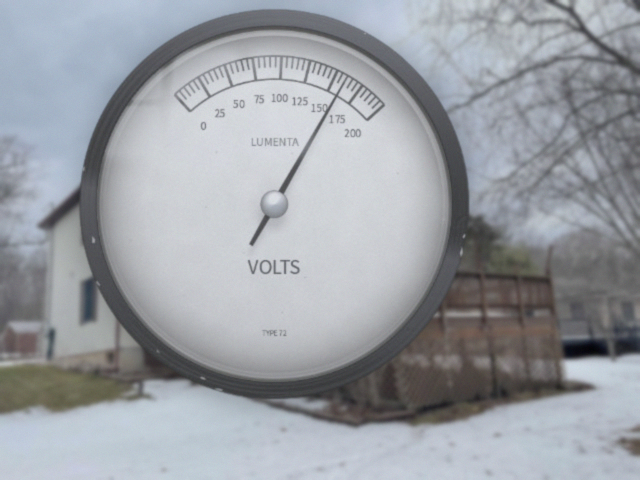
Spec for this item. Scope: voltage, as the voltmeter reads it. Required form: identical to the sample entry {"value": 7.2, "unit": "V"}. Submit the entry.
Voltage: {"value": 160, "unit": "V"}
